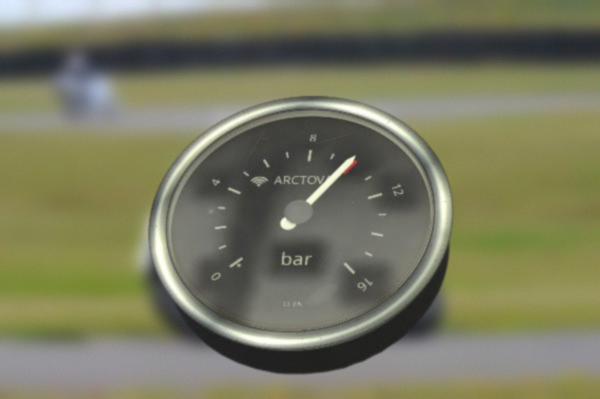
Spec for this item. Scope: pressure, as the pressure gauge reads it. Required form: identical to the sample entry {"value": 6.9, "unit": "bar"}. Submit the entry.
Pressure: {"value": 10, "unit": "bar"}
